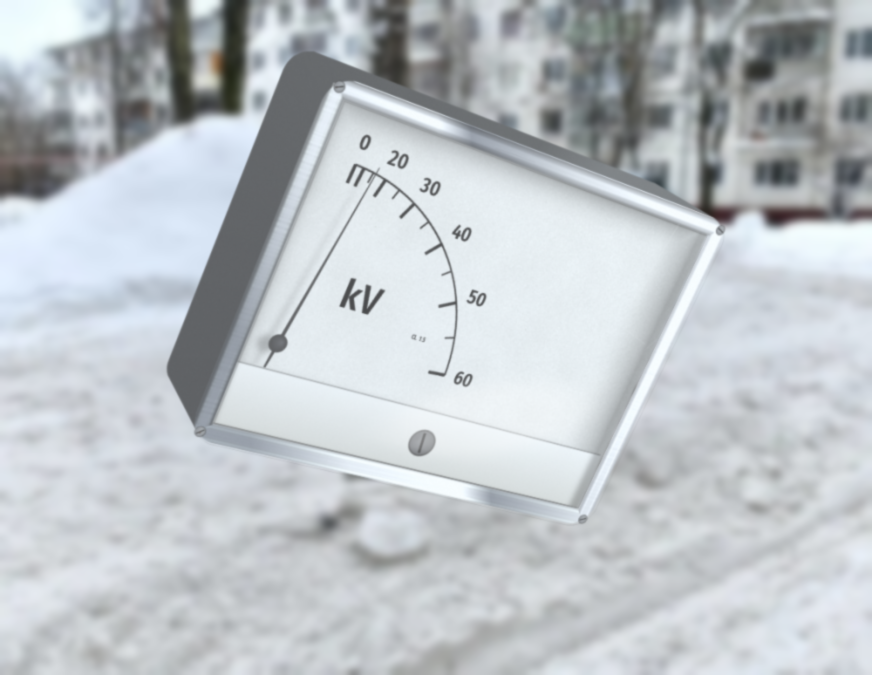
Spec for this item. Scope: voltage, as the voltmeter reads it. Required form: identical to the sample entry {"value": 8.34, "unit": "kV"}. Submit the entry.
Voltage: {"value": 15, "unit": "kV"}
